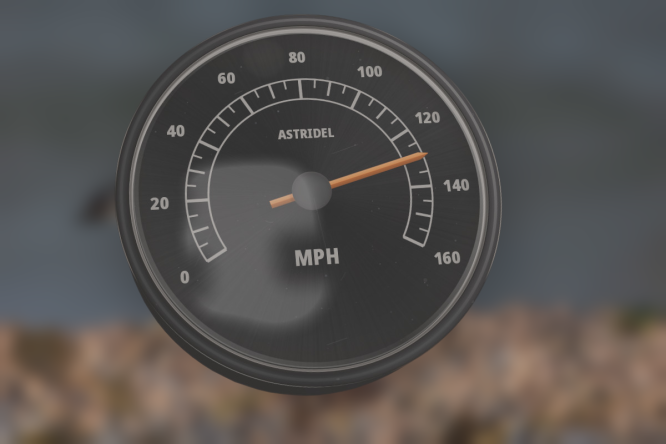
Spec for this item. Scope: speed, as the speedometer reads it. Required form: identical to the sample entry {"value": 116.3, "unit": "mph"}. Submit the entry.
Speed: {"value": 130, "unit": "mph"}
